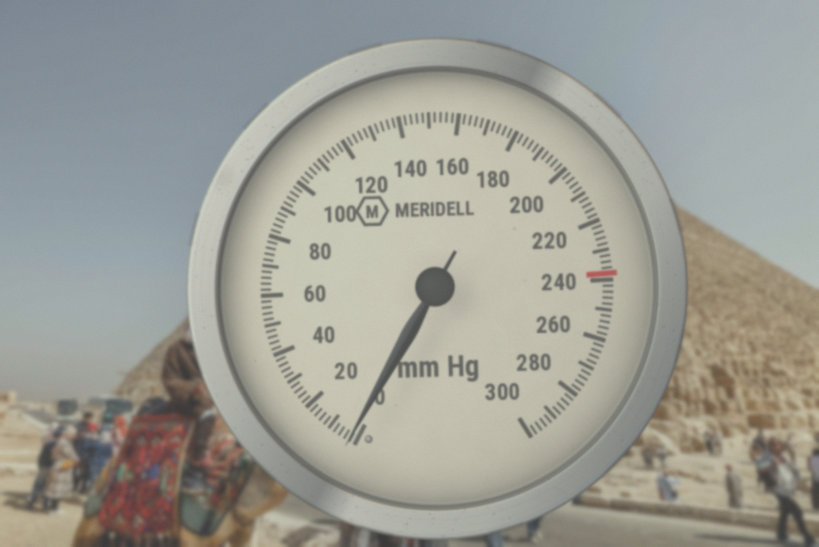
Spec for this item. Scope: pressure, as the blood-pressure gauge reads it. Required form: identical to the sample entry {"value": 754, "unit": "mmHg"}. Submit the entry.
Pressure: {"value": 2, "unit": "mmHg"}
